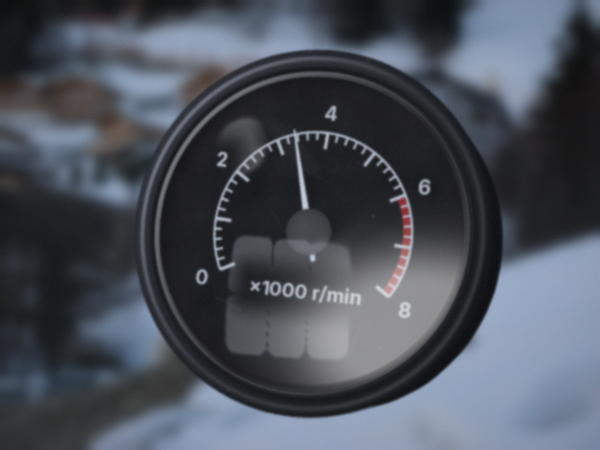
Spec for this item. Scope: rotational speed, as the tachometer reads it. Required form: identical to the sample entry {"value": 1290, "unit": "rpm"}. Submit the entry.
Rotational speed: {"value": 3400, "unit": "rpm"}
